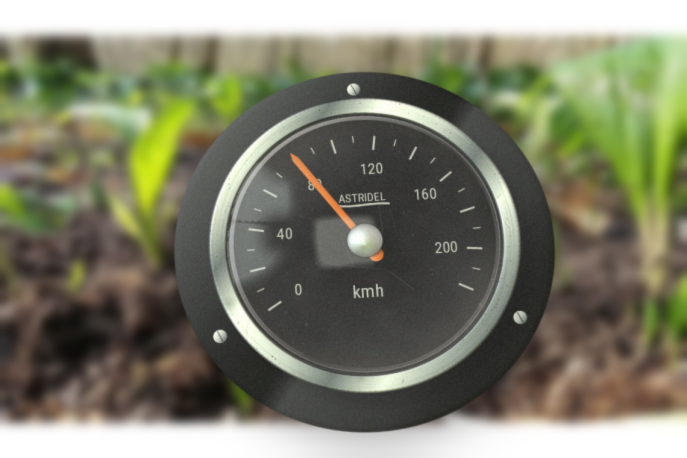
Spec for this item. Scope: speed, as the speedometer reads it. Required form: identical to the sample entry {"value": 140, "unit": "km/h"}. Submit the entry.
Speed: {"value": 80, "unit": "km/h"}
